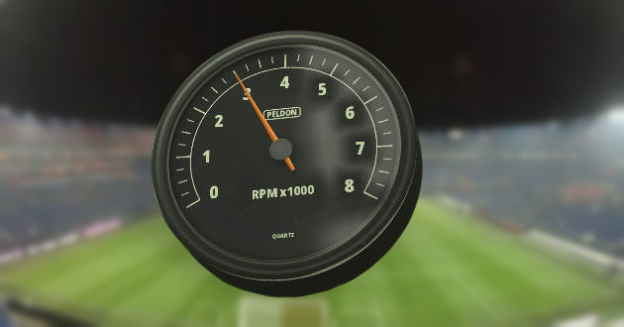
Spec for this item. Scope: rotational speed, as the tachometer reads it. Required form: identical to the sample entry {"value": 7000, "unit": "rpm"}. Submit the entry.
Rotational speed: {"value": 3000, "unit": "rpm"}
